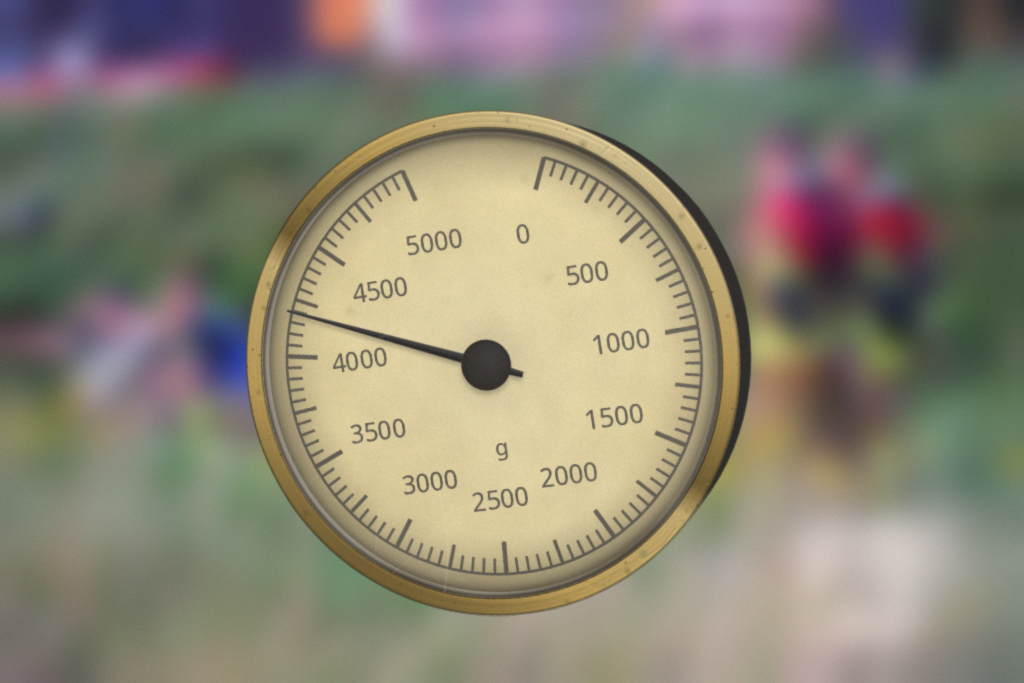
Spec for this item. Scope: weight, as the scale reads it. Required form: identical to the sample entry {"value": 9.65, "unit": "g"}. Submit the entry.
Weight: {"value": 4200, "unit": "g"}
